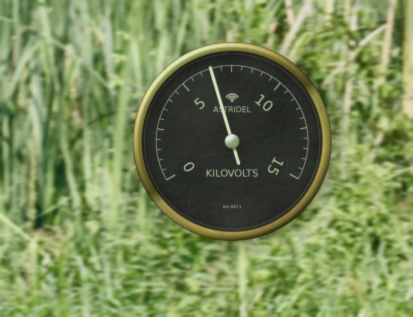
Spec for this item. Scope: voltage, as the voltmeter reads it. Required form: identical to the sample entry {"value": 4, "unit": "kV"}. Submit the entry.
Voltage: {"value": 6.5, "unit": "kV"}
